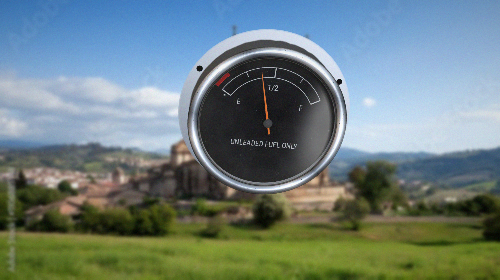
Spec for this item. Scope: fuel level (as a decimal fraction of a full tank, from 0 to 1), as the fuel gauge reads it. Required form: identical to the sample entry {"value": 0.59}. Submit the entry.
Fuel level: {"value": 0.375}
